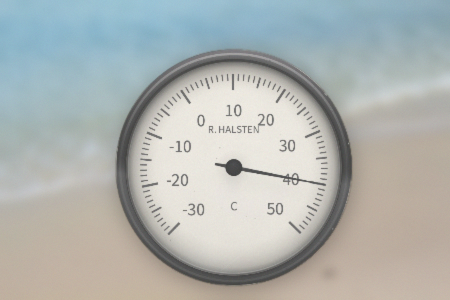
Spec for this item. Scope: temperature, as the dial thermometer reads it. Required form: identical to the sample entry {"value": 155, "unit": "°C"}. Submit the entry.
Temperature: {"value": 40, "unit": "°C"}
